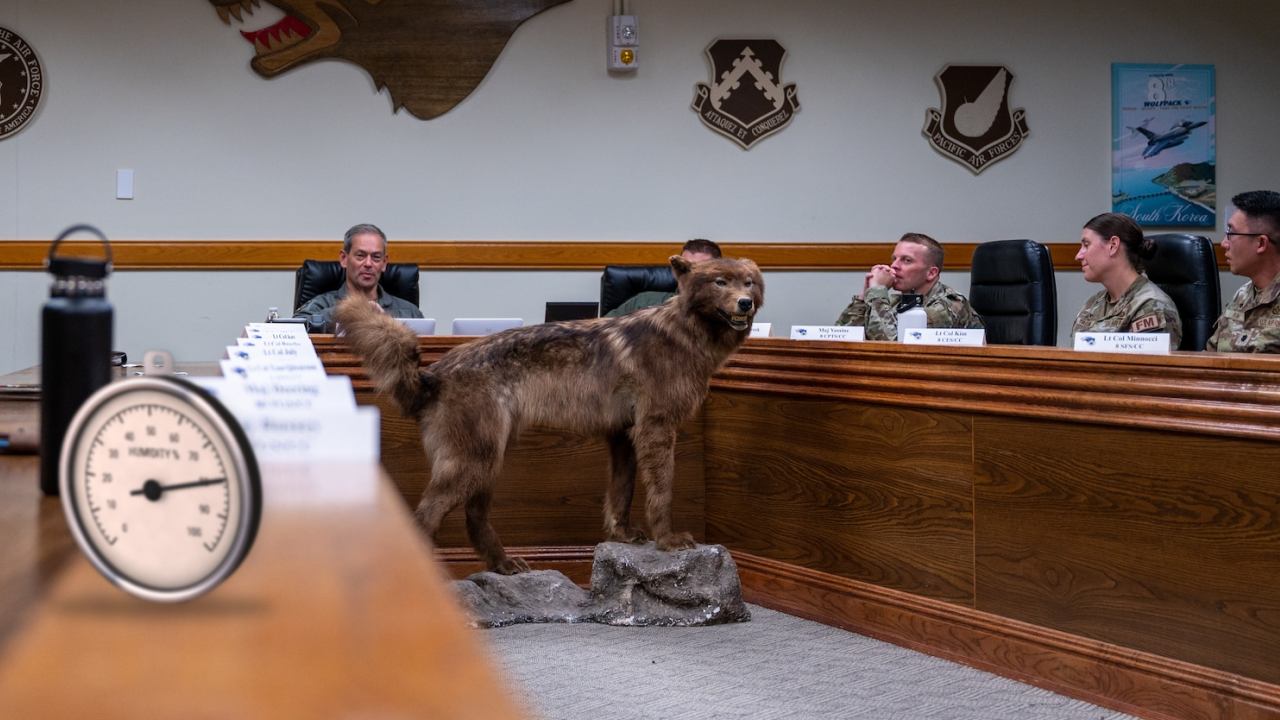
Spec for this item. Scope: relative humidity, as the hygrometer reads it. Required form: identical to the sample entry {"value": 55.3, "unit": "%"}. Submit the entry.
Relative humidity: {"value": 80, "unit": "%"}
